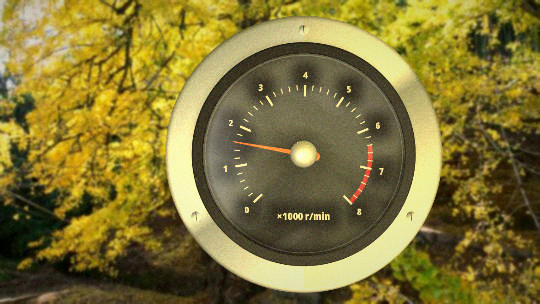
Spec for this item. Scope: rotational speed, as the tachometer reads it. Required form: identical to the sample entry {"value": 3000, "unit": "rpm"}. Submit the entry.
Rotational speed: {"value": 1600, "unit": "rpm"}
